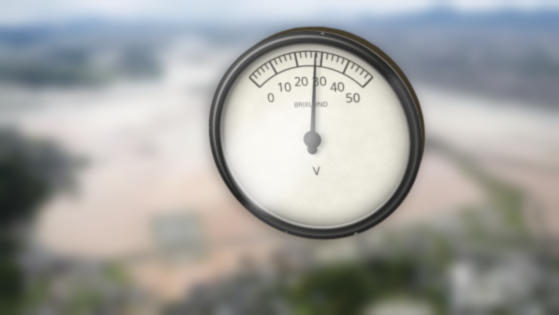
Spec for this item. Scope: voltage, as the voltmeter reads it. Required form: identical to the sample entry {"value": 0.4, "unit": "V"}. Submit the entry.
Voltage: {"value": 28, "unit": "V"}
